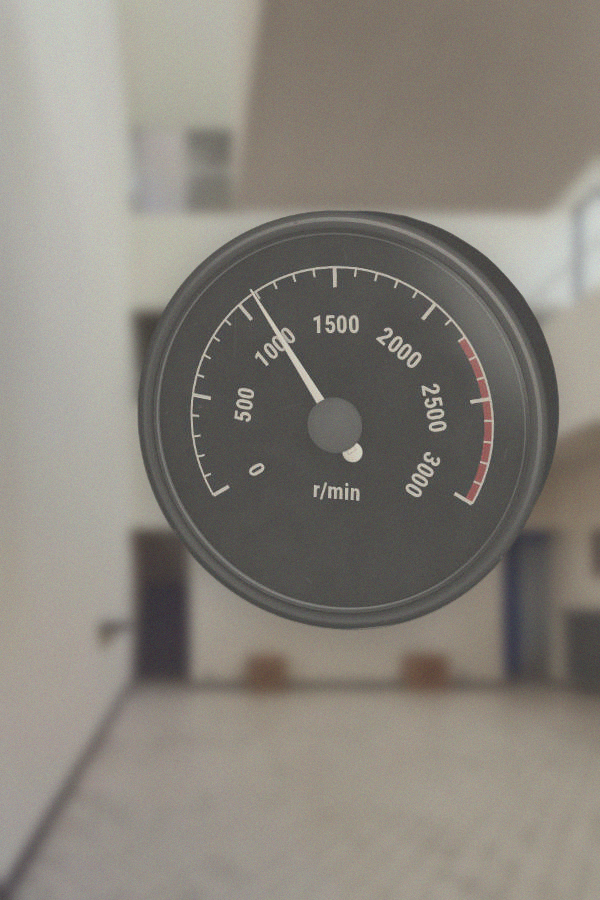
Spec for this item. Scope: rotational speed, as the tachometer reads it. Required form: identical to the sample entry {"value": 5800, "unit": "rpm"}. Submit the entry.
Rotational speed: {"value": 1100, "unit": "rpm"}
